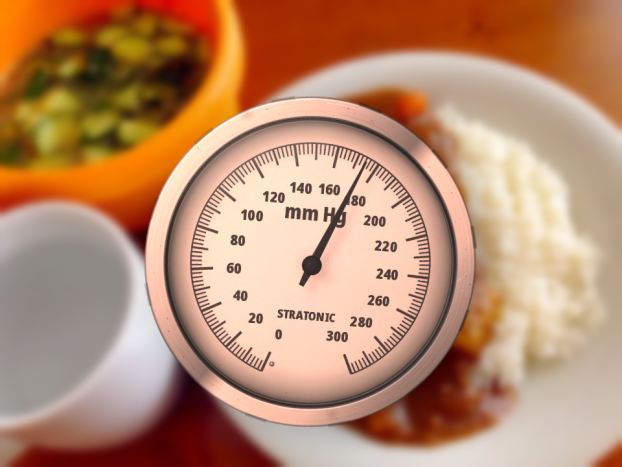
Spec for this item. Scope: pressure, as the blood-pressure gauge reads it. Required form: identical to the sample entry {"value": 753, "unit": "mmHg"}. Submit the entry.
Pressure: {"value": 174, "unit": "mmHg"}
